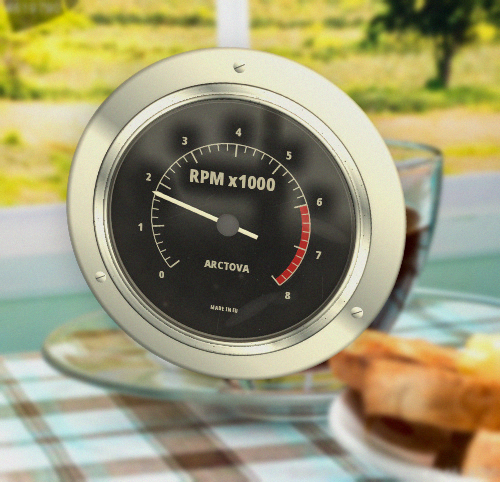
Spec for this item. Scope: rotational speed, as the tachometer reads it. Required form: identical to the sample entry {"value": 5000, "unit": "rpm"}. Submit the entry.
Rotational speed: {"value": 1800, "unit": "rpm"}
